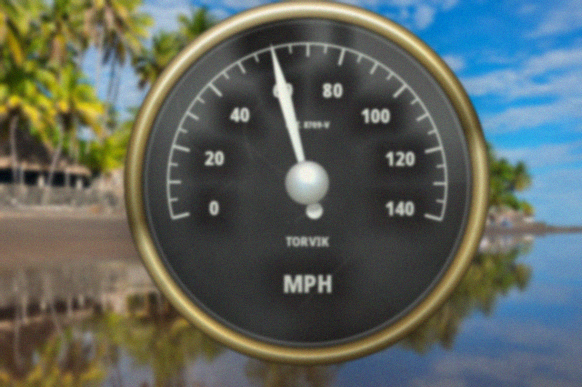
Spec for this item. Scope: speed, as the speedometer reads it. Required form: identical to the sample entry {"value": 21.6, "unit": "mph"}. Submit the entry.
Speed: {"value": 60, "unit": "mph"}
